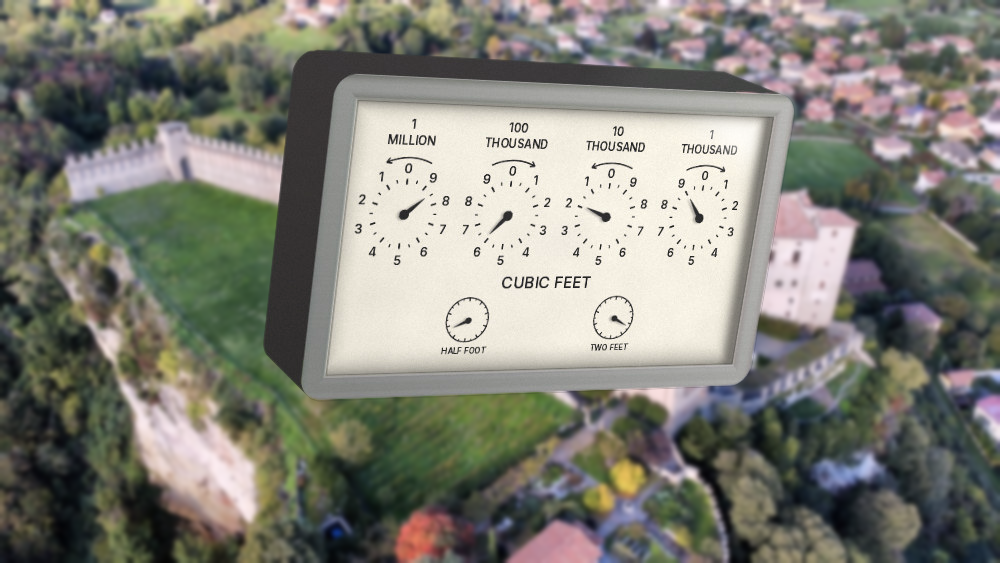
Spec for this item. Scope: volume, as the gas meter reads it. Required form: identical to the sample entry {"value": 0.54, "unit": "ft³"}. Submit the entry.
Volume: {"value": 861900, "unit": "ft³"}
